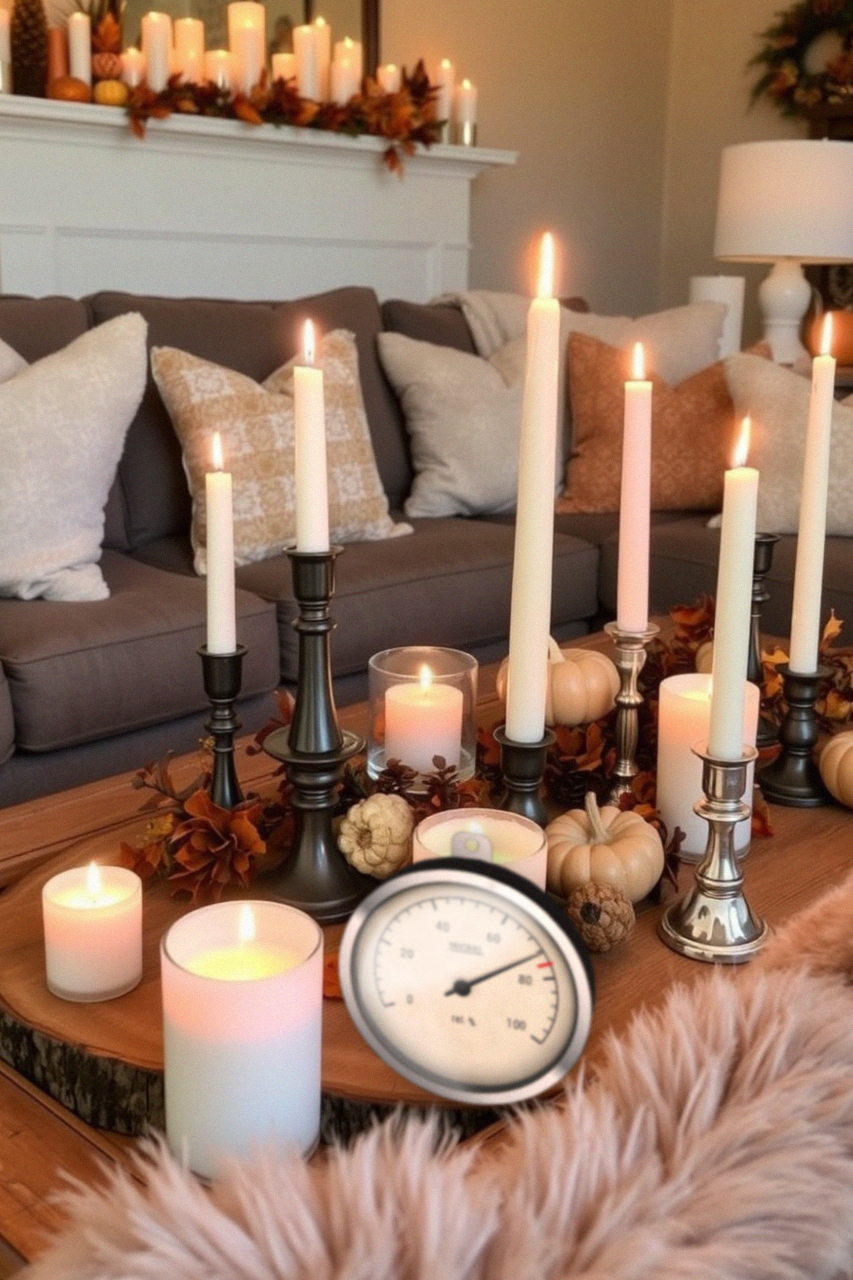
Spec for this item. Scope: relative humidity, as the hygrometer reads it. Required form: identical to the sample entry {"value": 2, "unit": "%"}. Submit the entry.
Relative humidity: {"value": 72, "unit": "%"}
